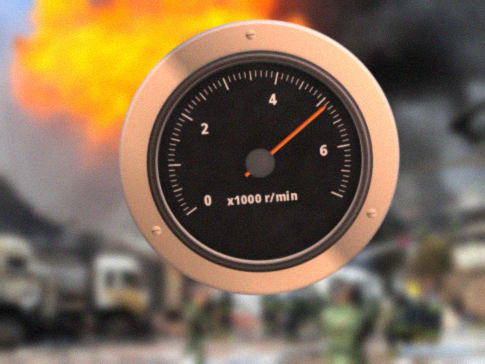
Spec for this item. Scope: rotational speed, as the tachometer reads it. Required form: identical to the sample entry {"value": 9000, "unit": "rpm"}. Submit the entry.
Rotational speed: {"value": 5100, "unit": "rpm"}
